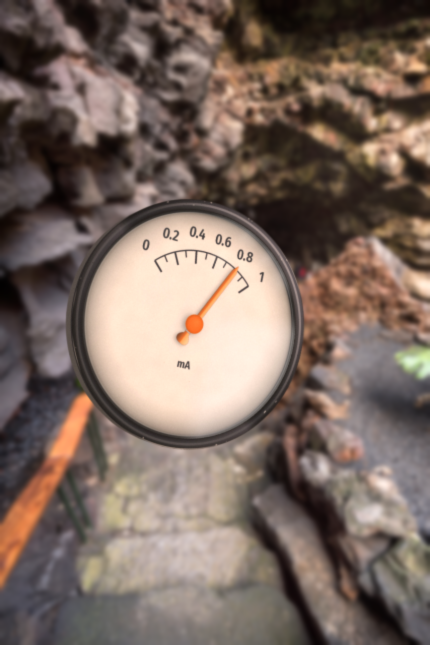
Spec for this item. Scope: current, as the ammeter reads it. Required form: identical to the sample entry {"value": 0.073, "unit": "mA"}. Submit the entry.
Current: {"value": 0.8, "unit": "mA"}
